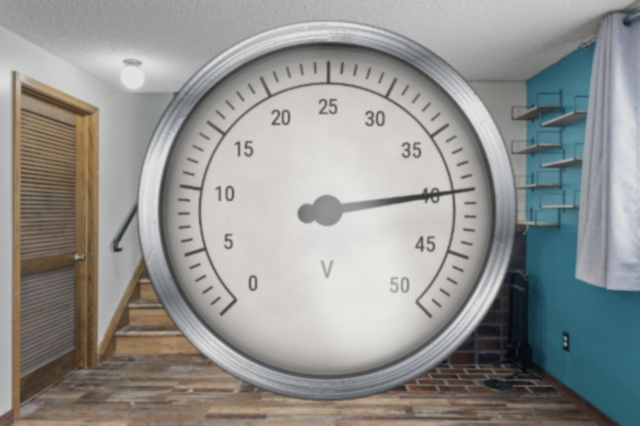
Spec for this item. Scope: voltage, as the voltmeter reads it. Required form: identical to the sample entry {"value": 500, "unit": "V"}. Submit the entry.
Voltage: {"value": 40, "unit": "V"}
